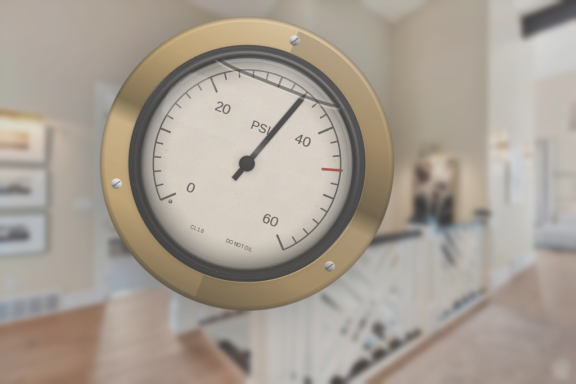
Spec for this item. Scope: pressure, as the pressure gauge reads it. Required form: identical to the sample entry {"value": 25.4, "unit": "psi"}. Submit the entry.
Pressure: {"value": 34, "unit": "psi"}
